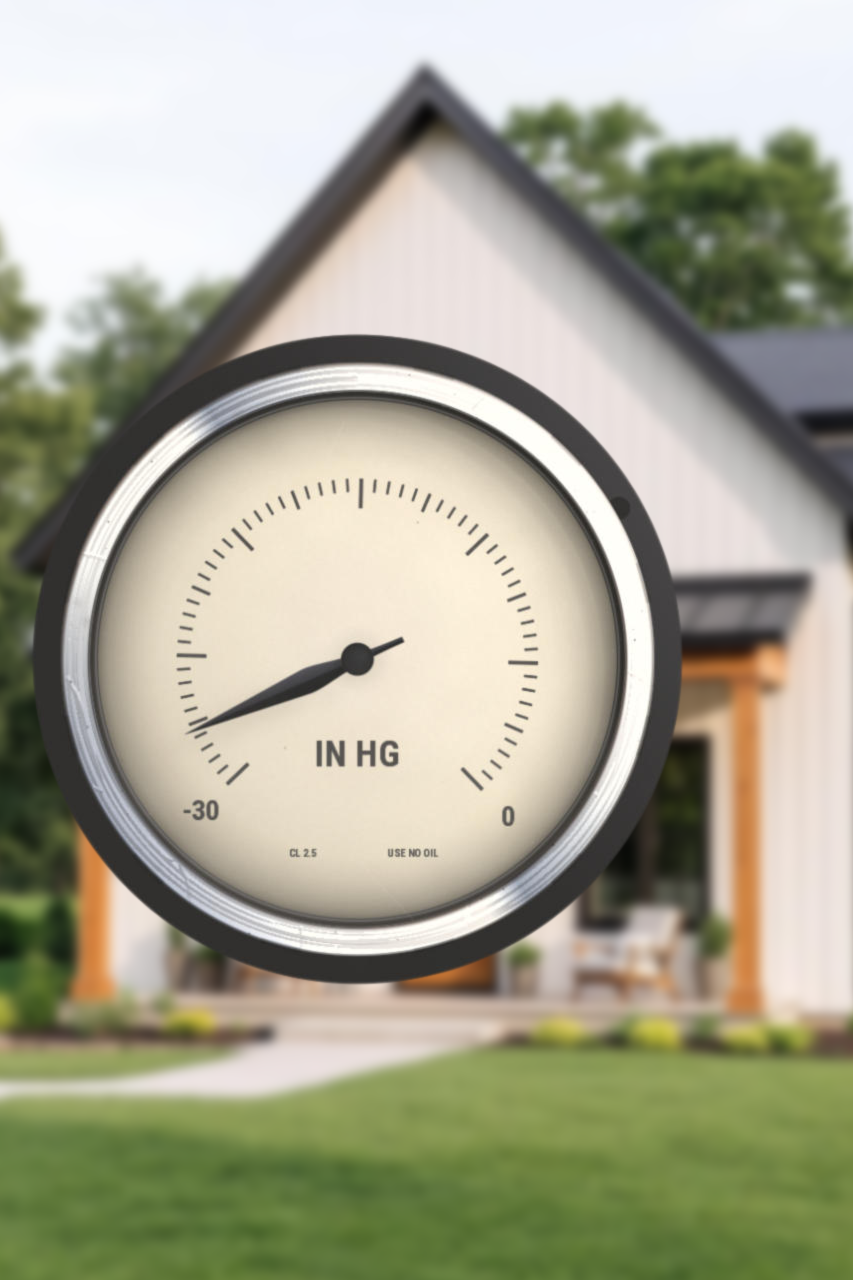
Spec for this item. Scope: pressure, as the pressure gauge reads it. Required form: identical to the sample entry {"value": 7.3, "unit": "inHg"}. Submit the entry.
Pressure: {"value": -27.75, "unit": "inHg"}
